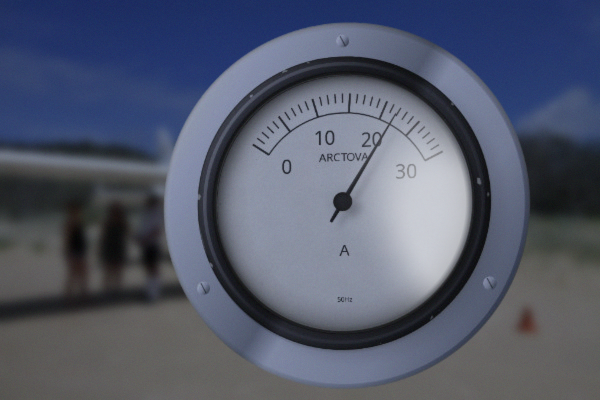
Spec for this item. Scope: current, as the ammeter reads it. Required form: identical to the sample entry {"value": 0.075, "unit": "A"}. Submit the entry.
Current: {"value": 22, "unit": "A"}
